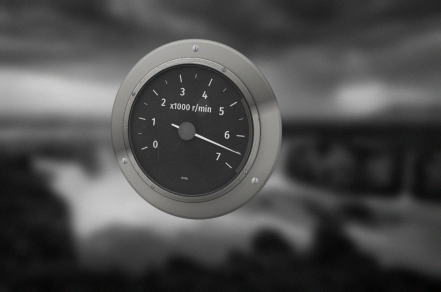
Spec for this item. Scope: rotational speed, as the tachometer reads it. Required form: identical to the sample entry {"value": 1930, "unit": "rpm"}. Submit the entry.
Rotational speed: {"value": 6500, "unit": "rpm"}
